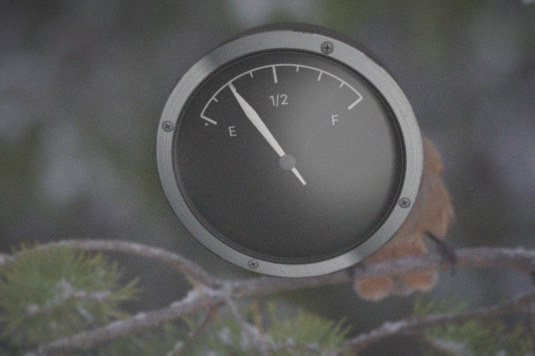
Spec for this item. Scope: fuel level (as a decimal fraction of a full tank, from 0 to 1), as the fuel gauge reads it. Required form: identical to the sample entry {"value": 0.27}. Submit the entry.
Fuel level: {"value": 0.25}
